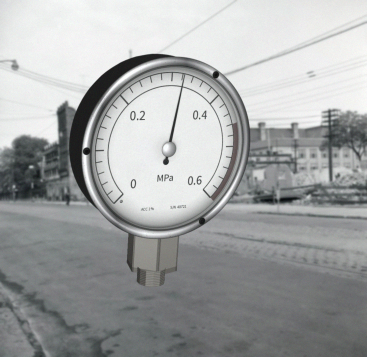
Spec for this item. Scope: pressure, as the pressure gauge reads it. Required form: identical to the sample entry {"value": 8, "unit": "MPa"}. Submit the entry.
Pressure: {"value": 0.32, "unit": "MPa"}
